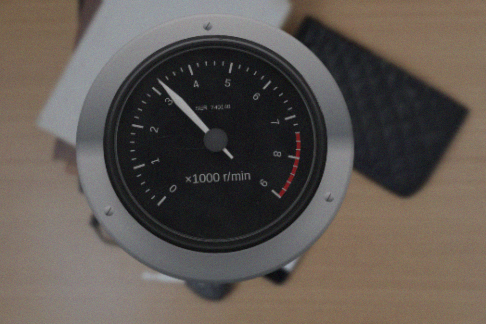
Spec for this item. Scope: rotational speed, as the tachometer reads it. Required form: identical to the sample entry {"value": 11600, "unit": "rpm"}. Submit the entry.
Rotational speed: {"value": 3200, "unit": "rpm"}
